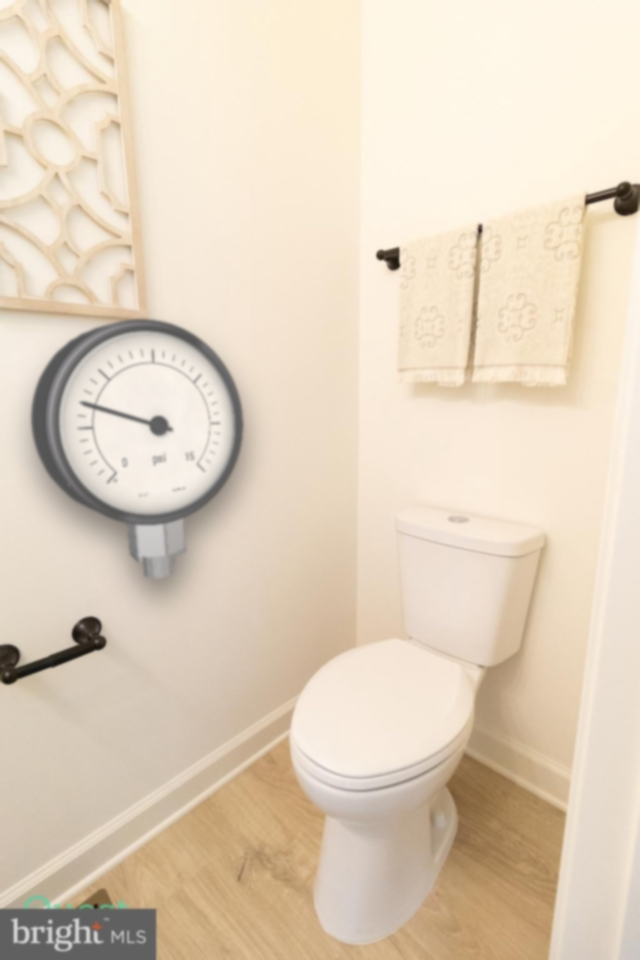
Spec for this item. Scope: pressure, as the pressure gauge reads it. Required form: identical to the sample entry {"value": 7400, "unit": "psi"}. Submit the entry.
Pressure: {"value": 3.5, "unit": "psi"}
